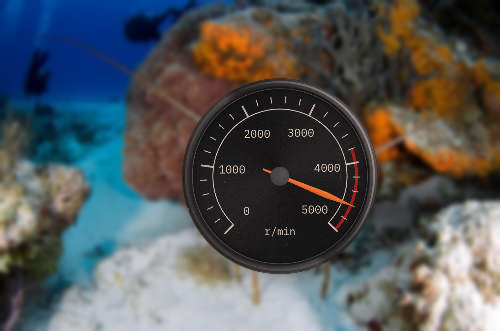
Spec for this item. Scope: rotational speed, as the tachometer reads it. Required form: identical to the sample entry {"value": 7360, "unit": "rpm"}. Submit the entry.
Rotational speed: {"value": 4600, "unit": "rpm"}
